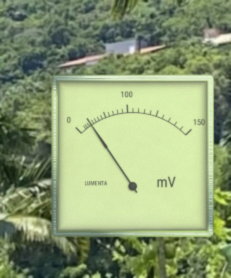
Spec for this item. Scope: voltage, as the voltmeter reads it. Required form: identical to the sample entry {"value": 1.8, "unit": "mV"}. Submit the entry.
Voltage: {"value": 50, "unit": "mV"}
